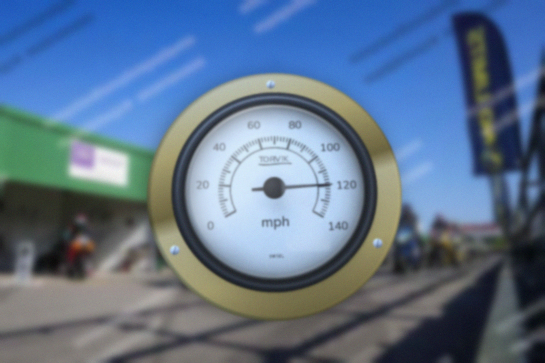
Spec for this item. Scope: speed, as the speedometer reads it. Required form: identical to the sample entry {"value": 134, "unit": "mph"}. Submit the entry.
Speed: {"value": 120, "unit": "mph"}
